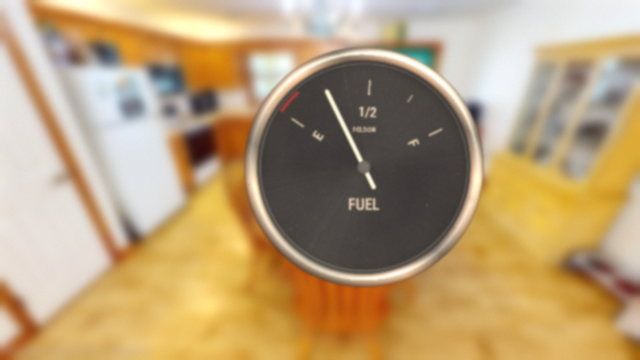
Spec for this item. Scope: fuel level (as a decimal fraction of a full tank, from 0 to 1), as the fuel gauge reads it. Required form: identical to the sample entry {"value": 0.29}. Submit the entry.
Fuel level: {"value": 0.25}
